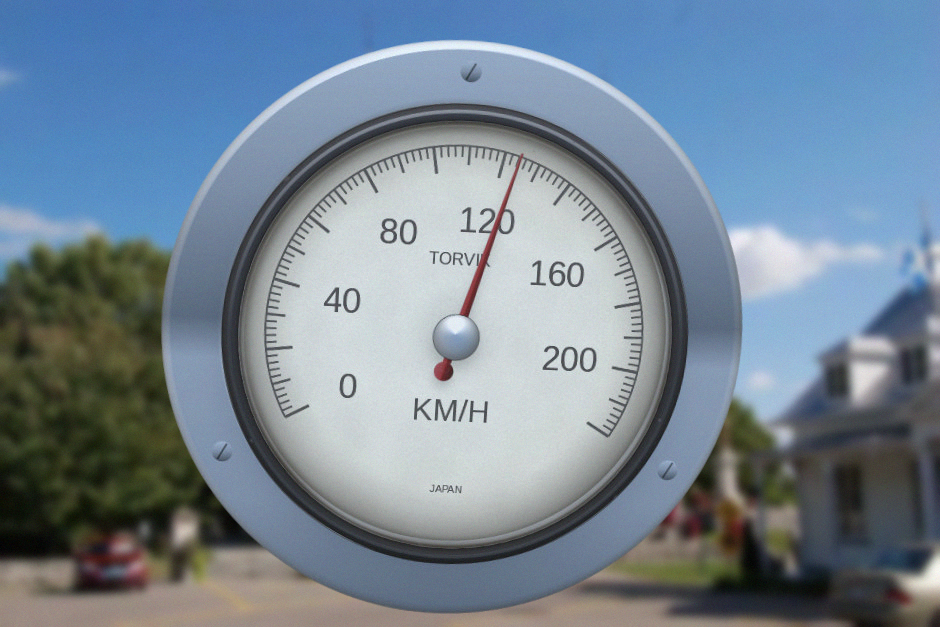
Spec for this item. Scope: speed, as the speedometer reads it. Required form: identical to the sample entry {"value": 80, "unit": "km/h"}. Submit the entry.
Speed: {"value": 124, "unit": "km/h"}
